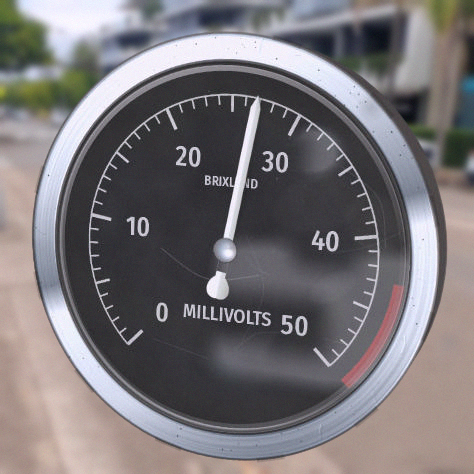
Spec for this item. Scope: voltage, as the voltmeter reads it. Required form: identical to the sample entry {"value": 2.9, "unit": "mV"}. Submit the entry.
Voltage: {"value": 27, "unit": "mV"}
